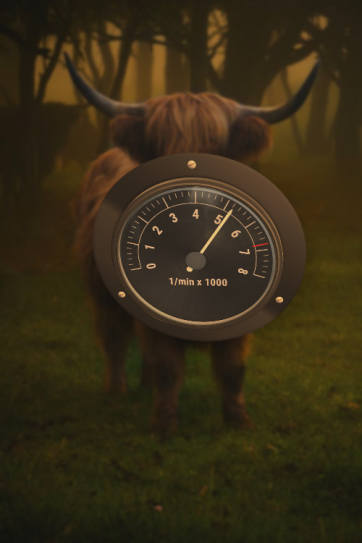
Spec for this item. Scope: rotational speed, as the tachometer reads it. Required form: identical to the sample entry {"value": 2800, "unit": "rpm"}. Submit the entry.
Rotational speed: {"value": 5200, "unit": "rpm"}
